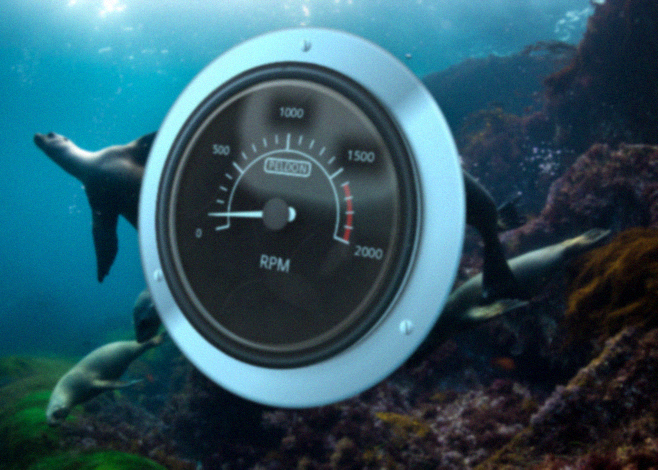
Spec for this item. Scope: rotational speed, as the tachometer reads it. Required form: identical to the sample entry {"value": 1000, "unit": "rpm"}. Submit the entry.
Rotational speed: {"value": 100, "unit": "rpm"}
